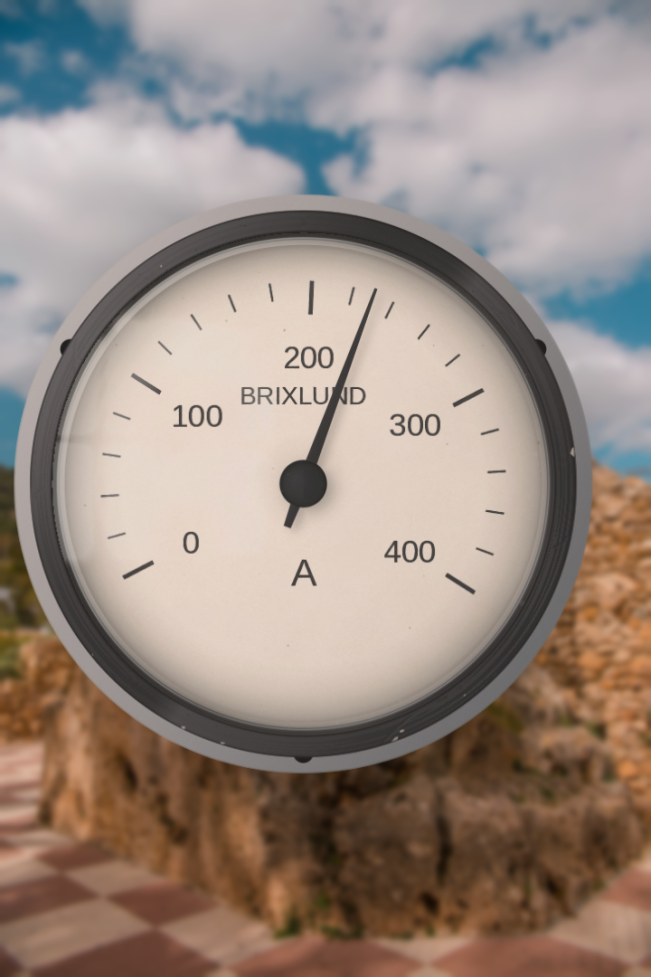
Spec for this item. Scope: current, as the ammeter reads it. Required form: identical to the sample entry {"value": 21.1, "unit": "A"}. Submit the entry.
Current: {"value": 230, "unit": "A"}
